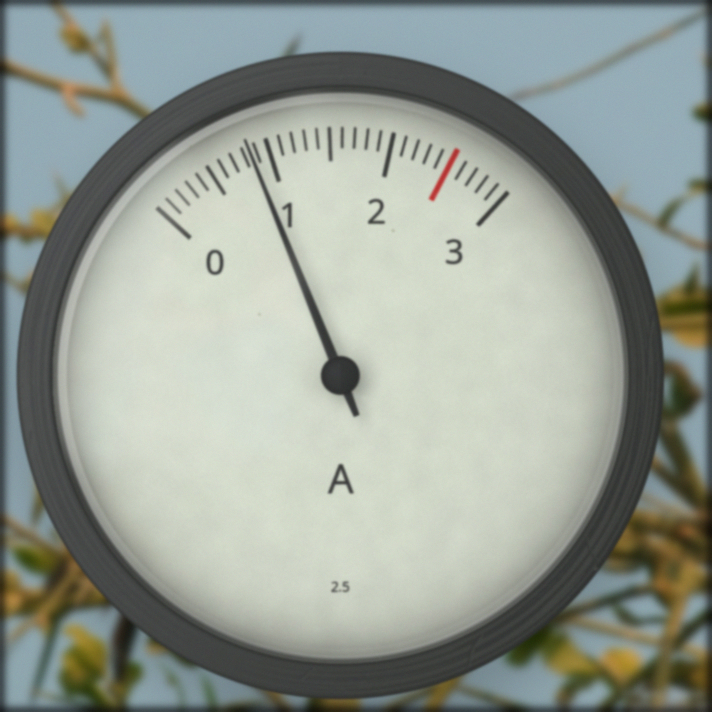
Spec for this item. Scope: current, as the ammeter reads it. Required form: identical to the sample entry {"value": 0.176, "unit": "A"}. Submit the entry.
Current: {"value": 0.85, "unit": "A"}
